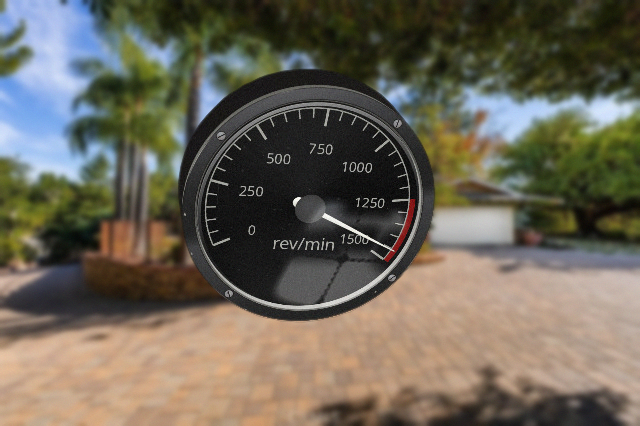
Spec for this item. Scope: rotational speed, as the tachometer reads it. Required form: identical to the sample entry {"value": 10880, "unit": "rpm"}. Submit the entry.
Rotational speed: {"value": 1450, "unit": "rpm"}
